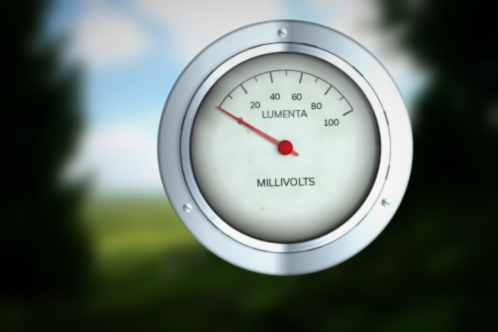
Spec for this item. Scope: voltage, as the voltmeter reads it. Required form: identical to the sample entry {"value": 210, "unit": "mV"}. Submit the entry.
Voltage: {"value": 0, "unit": "mV"}
